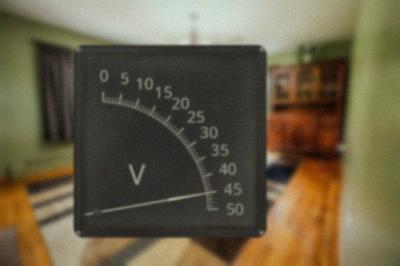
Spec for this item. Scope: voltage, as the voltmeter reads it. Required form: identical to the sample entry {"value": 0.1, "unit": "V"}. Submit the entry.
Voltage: {"value": 45, "unit": "V"}
